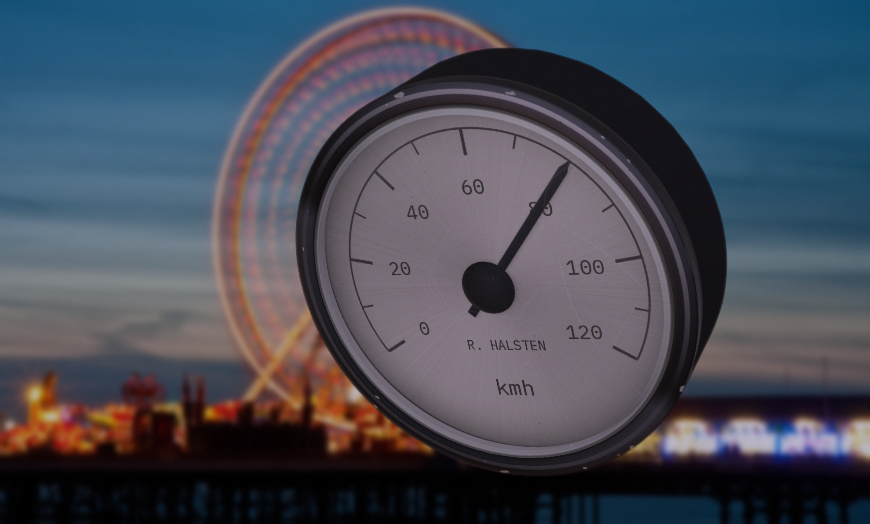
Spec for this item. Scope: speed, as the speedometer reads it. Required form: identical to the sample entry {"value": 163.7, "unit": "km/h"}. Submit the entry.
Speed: {"value": 80, "unit": "km/h"}
